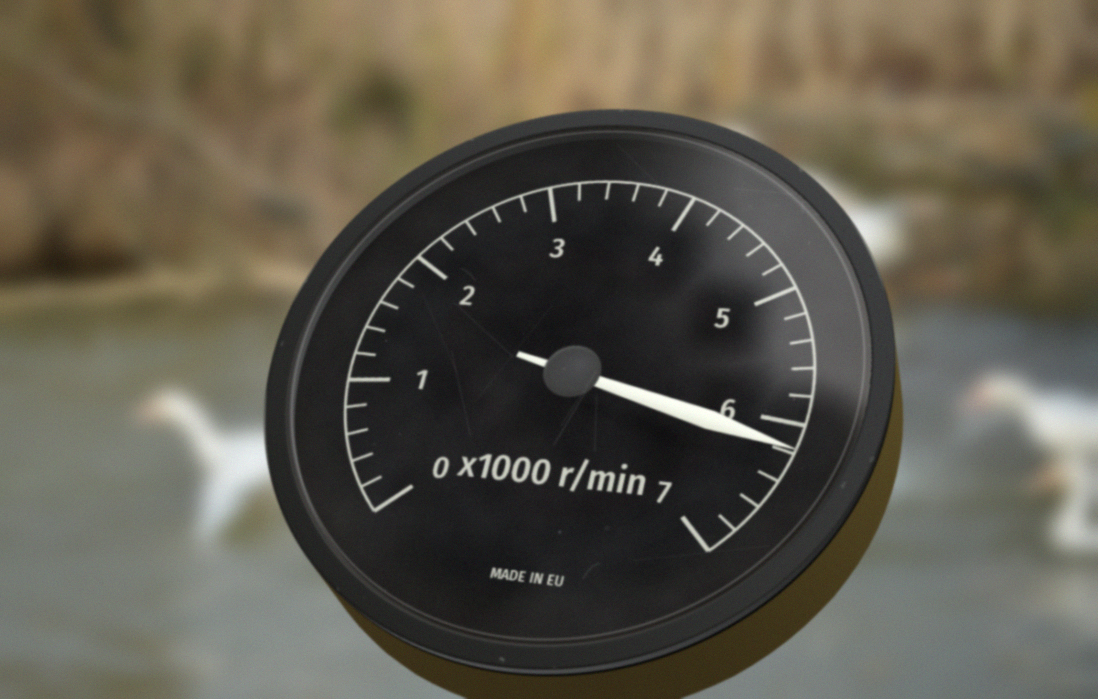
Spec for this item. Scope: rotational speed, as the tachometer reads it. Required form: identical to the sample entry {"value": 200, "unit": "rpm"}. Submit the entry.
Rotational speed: {"value": 6200, "unit": "rpm"}
